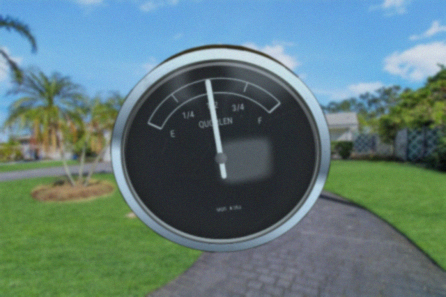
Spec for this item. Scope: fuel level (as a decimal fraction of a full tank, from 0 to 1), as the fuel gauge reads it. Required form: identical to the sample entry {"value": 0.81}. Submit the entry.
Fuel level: {"value": 0.5}
